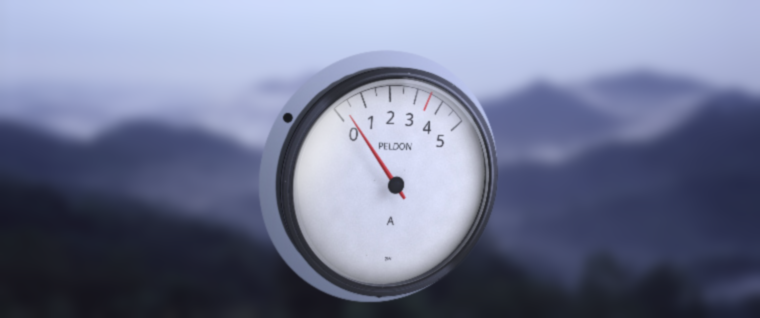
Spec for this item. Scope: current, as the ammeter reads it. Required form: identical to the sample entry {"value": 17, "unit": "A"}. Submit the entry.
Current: {"value": 0.25, "unit": "A"}
